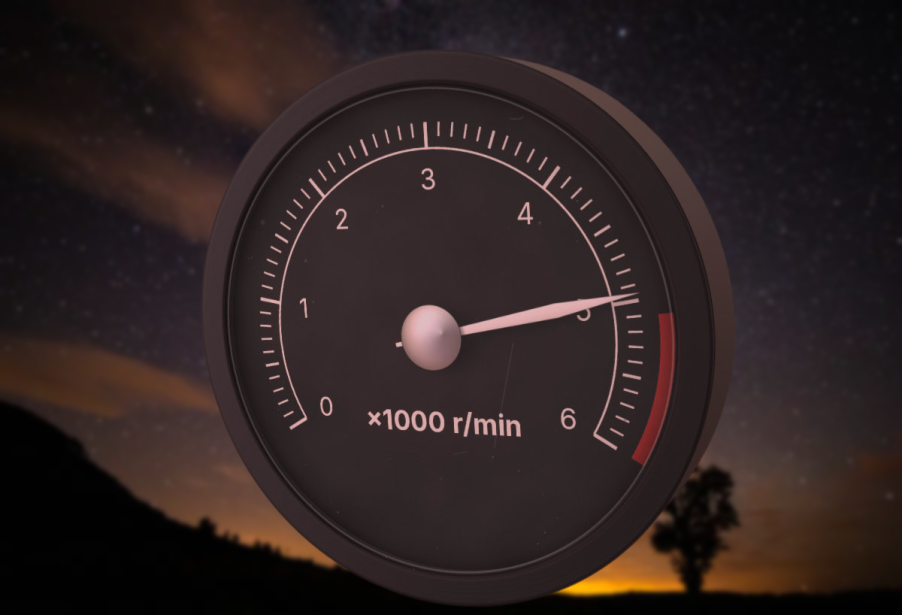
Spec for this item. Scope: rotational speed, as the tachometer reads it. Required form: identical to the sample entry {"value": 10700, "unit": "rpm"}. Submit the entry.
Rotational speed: {"value": 4950, "unit": "rpm"}
